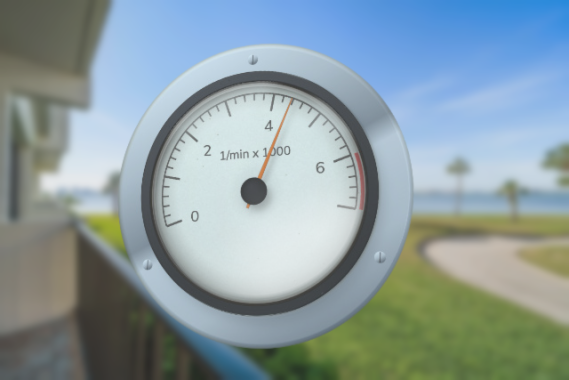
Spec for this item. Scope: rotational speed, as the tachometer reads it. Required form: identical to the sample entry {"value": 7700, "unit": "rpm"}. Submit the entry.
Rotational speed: {"value": 4400, "unit": "rpm"}
